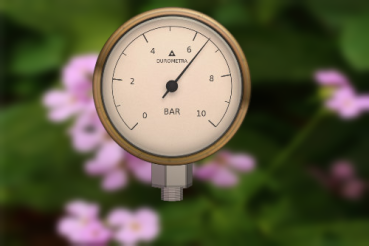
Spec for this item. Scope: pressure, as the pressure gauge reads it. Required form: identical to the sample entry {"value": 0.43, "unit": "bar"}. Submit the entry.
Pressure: {"value": 6.5, "unit": "bar"}
